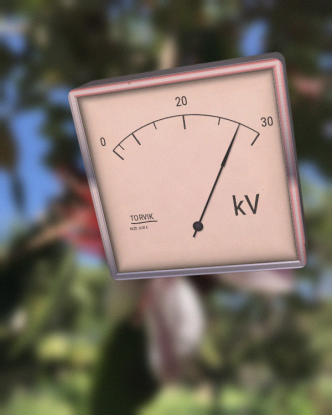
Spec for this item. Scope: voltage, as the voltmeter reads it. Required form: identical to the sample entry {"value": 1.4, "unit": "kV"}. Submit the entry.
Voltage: {"value": 27.5, "unit": "kV"}
